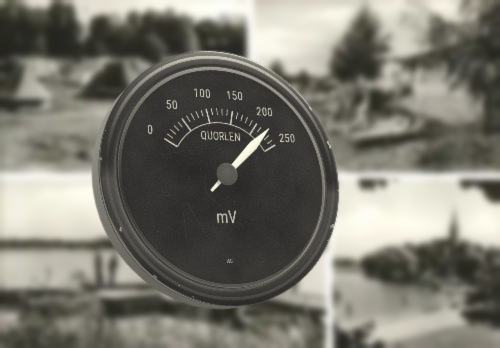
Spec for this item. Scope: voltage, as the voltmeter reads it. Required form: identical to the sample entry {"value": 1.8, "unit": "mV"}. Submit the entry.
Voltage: {"value": 220, "unit": "mV"}
